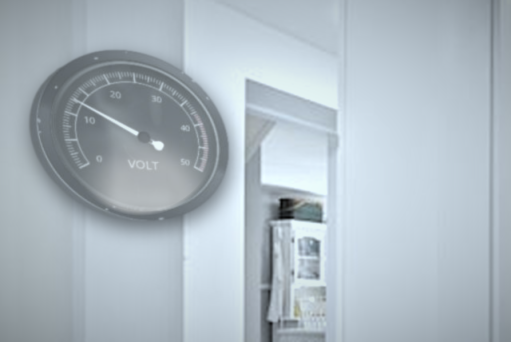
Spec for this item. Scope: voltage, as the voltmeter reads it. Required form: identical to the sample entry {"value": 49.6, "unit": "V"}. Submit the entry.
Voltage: {"value": 12.5, "unit": "V"}
